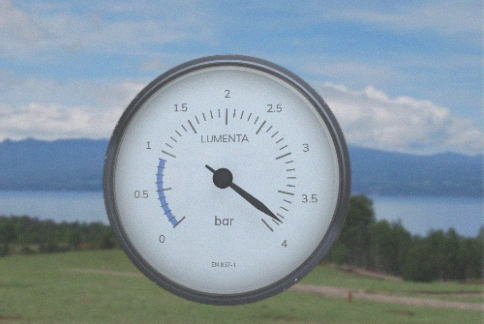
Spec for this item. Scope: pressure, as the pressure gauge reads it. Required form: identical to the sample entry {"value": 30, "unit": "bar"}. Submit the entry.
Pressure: {"value": 3.85, "unit": "bar"}
